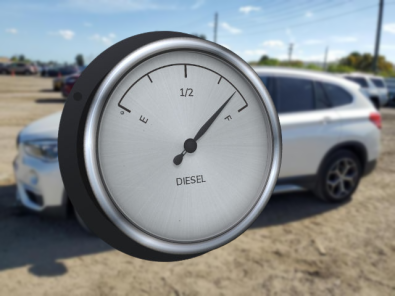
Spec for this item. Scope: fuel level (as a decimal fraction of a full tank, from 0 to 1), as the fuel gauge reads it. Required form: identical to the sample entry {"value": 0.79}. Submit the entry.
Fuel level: {"value": 0.875}
